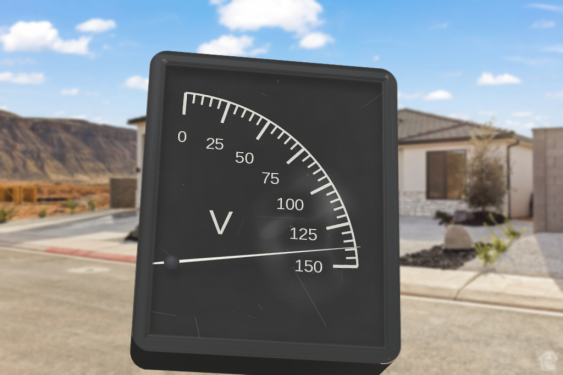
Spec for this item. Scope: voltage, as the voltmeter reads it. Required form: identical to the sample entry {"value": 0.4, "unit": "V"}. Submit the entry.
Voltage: {"value": 140, "unit": "V"}
